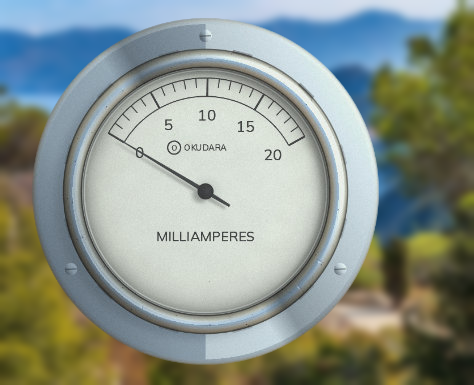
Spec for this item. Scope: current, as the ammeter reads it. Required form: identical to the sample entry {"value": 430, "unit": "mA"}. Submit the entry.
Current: {"value": 0, "unit": "mA"}
